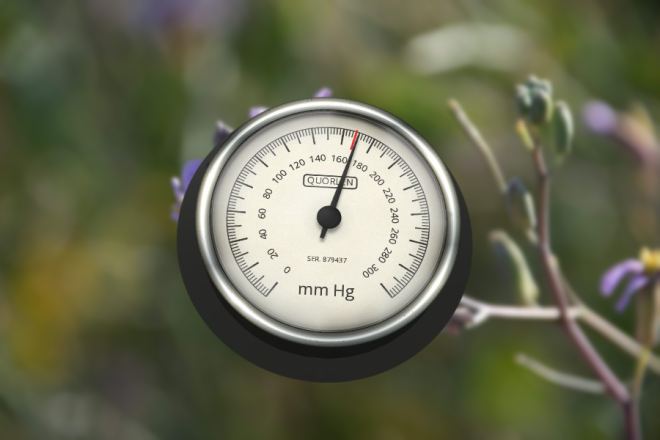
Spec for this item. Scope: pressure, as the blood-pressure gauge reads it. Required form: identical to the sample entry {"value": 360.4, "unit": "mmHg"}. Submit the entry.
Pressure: {"value": 170, "unit": "mmHg"}
